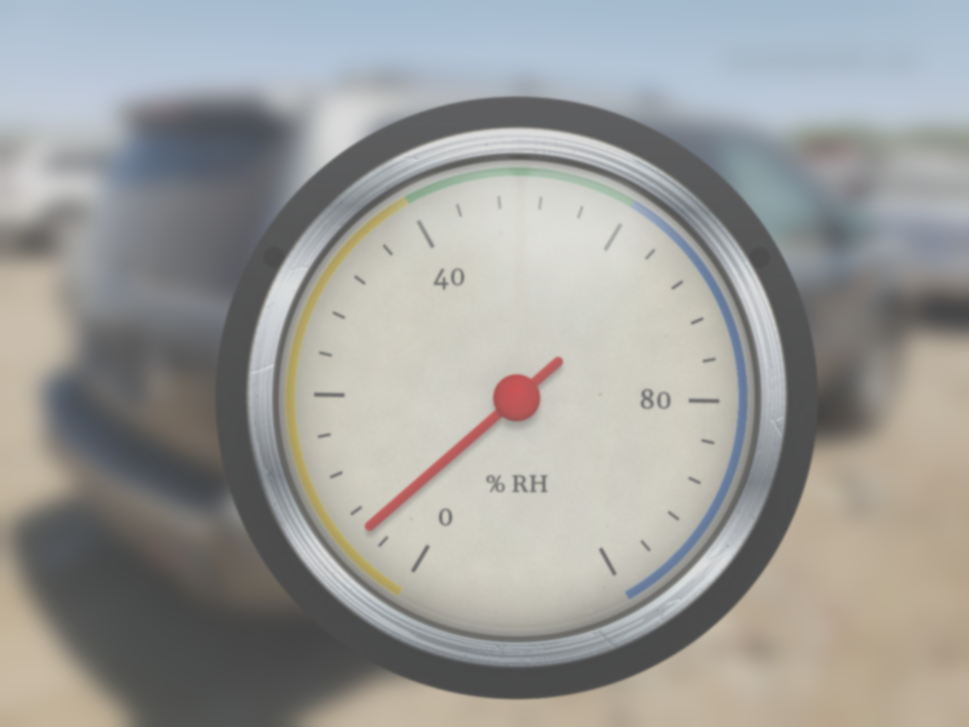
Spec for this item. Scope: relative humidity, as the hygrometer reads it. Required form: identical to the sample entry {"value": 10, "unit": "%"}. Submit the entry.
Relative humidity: {"value": 6, "unit": "%"}
